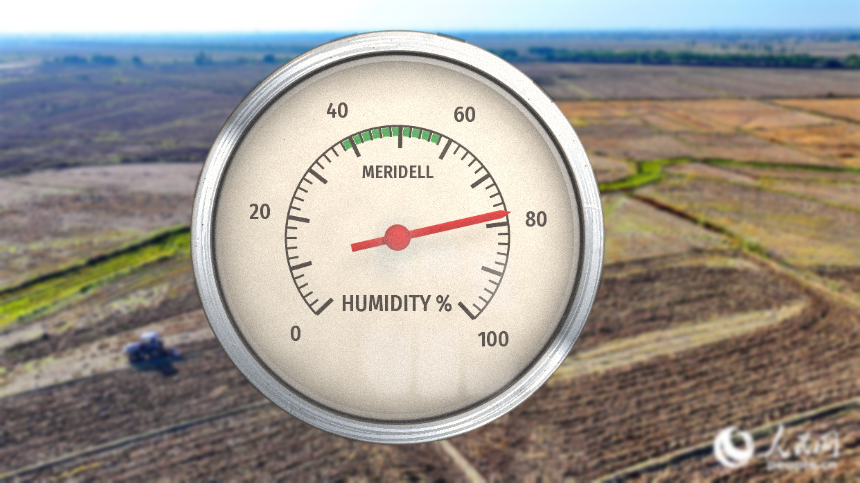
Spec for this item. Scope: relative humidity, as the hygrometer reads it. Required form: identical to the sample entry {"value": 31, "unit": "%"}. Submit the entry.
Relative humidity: {"value": 78, "unit": "%"}
